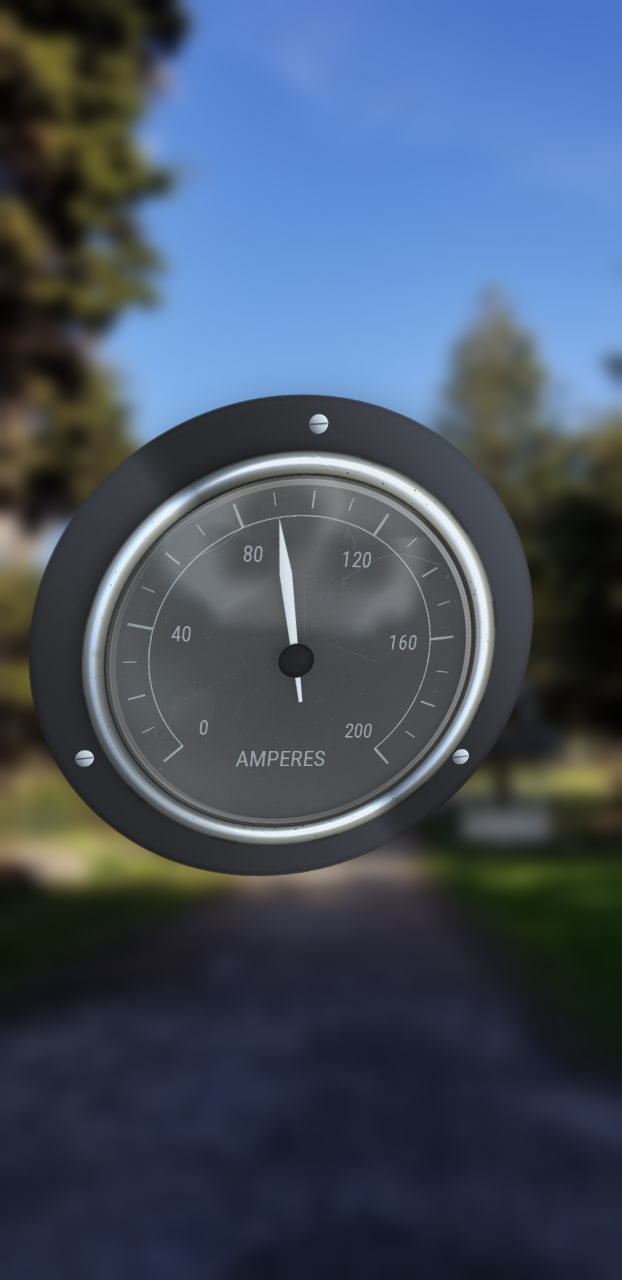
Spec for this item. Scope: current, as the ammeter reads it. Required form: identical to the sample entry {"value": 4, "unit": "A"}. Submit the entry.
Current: {"value": 90, "unit": "A"}
